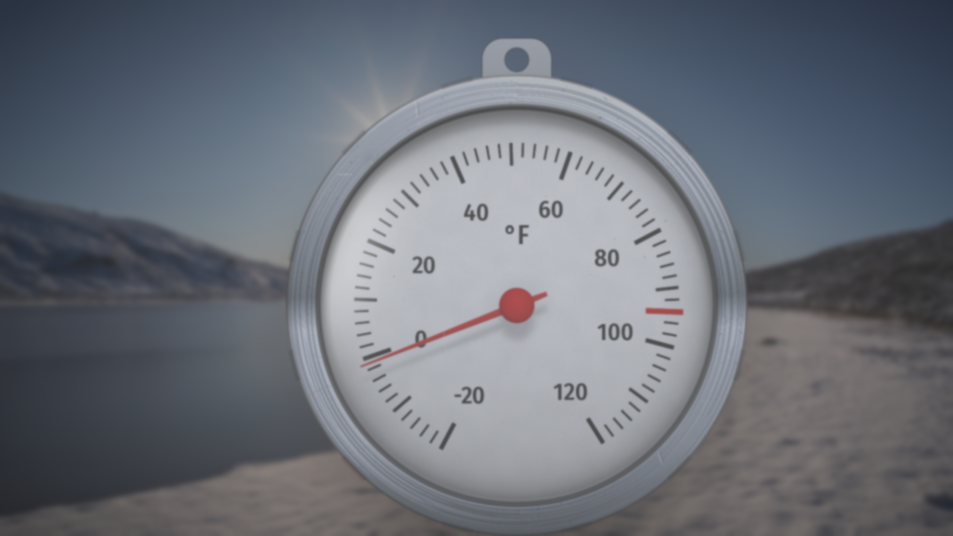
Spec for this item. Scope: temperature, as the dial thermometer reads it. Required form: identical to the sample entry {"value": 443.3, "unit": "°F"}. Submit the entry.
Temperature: {"value": -1, "unit": "°F"}
